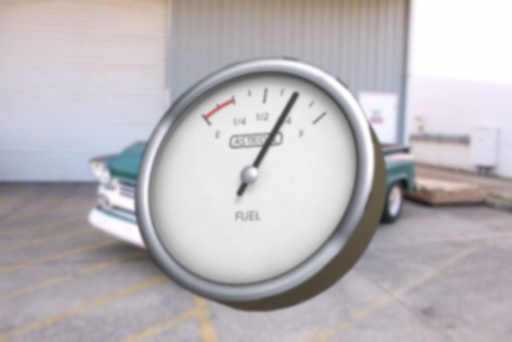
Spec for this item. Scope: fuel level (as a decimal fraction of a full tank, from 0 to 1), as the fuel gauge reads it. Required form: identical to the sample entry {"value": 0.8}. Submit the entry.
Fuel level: {"value": 0.75}
